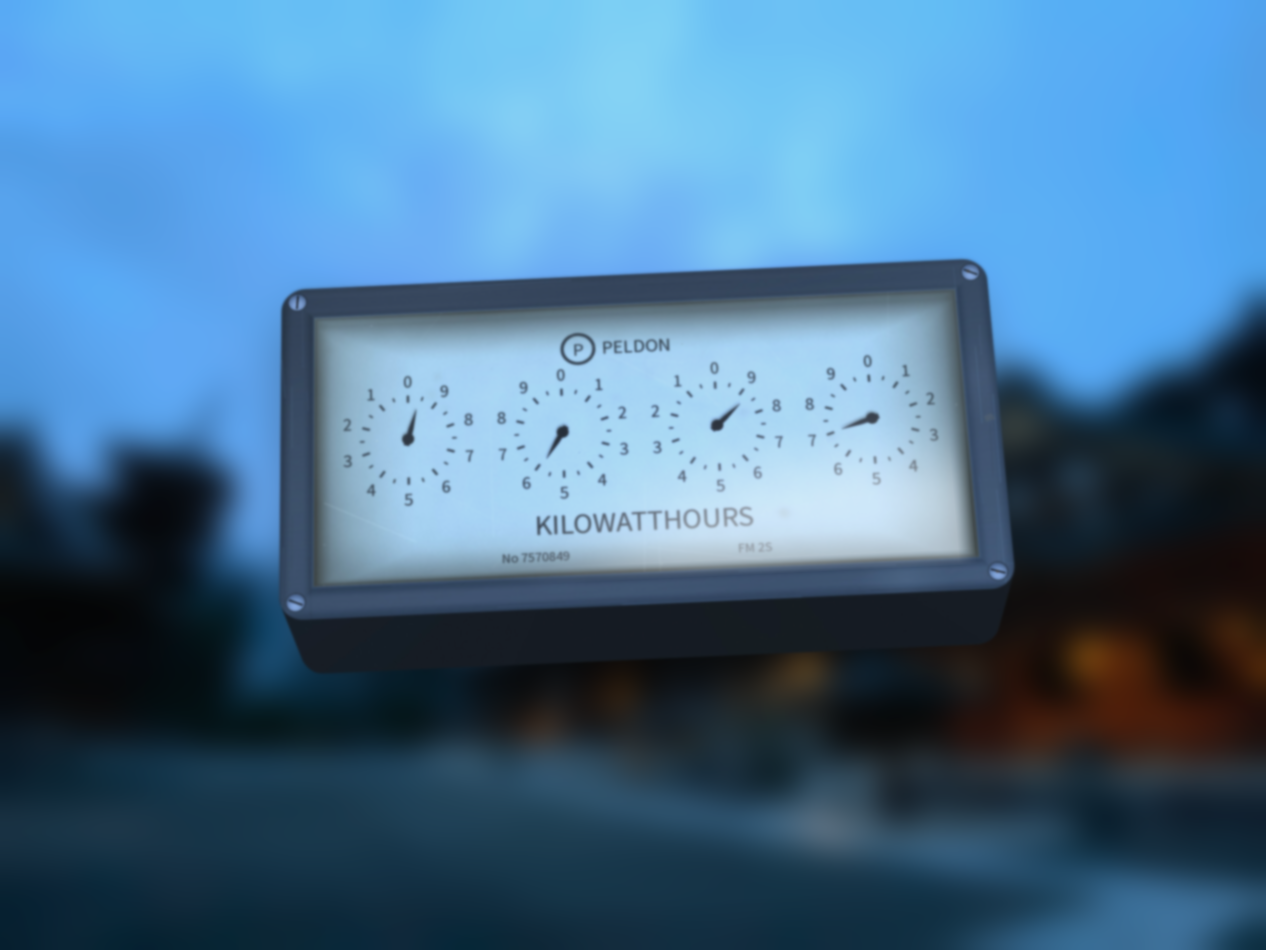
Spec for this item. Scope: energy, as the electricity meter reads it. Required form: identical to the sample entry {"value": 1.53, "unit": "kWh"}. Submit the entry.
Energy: {"value": 9587, "unit": "kWh"}
